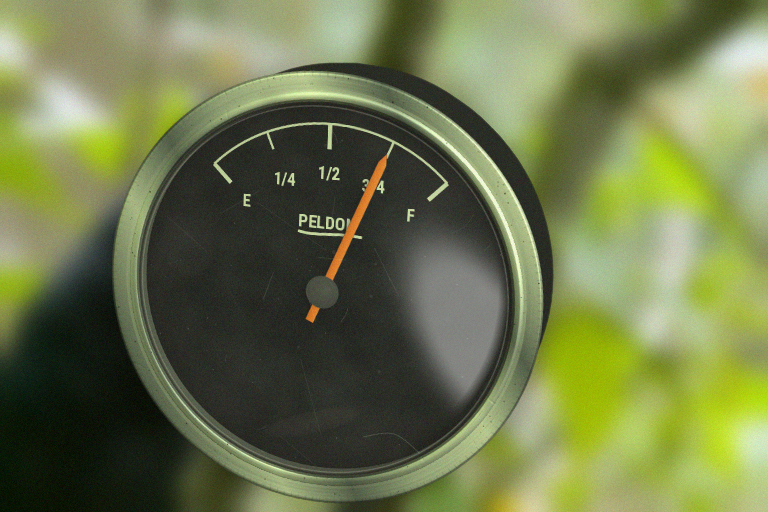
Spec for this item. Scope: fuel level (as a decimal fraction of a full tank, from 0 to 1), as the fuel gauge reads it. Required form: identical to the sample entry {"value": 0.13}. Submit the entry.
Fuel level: {"value": 0.75}
